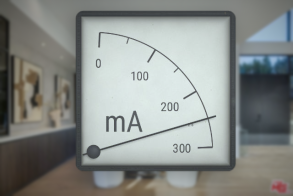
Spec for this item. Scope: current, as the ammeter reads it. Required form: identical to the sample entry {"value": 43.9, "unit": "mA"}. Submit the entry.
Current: {"value": 250, "unit": "mA"}
